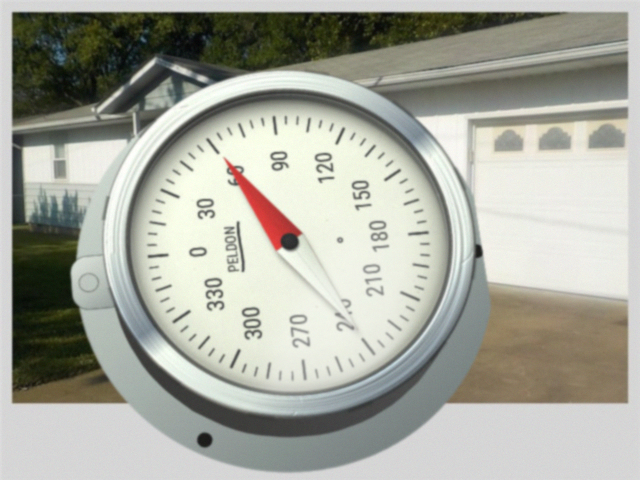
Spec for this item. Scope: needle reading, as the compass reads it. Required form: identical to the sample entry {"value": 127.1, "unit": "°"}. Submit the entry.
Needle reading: {"value": 60, "unit": "°"}
